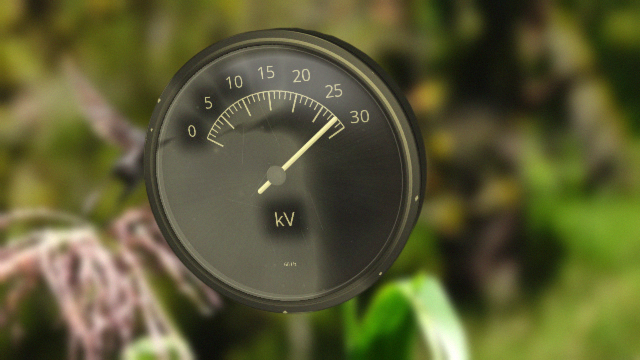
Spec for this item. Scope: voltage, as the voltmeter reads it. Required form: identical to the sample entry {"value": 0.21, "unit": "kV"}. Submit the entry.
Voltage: {"value": 28, "unit": "kV"}
